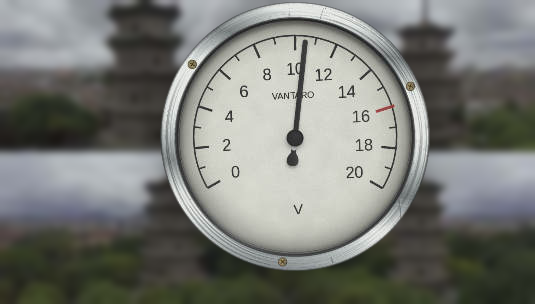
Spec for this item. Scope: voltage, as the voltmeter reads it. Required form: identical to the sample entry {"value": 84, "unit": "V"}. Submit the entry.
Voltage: {"value": 10.5, "unit": "V"}
